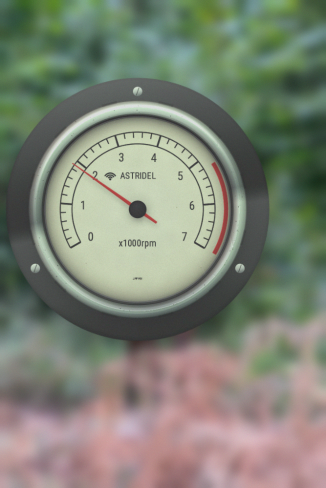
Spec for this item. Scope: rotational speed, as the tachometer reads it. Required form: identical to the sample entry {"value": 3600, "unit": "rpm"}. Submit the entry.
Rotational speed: {"value": 1900, "unit": "rpm"}
